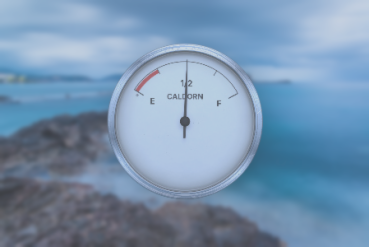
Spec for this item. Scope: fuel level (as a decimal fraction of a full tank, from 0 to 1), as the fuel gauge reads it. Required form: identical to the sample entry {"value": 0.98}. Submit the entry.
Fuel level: {"value": 0.5}
